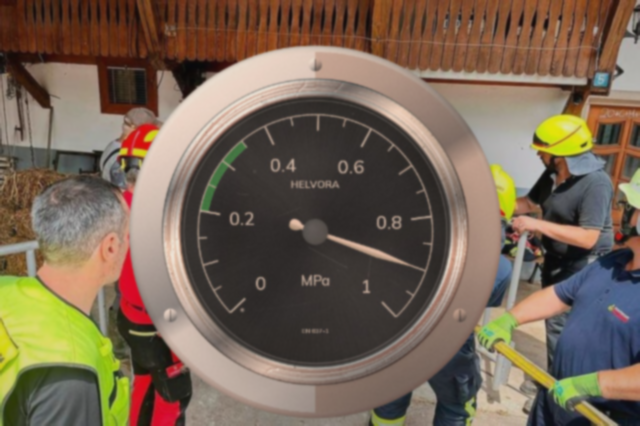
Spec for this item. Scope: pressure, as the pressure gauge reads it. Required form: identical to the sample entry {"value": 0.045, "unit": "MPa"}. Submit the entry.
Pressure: {"value": 0.9, "unit": "MPa"}
